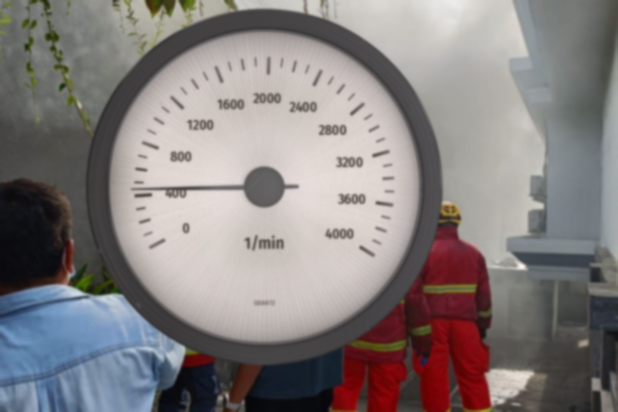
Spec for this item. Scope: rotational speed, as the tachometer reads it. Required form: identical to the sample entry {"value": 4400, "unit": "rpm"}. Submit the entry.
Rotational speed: {"value": 450, "unit": "rpm"}
